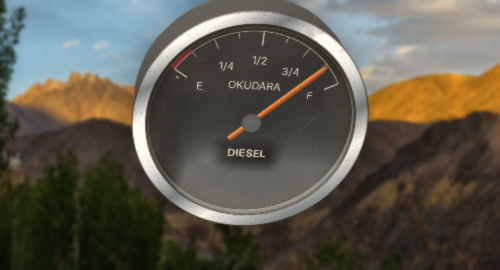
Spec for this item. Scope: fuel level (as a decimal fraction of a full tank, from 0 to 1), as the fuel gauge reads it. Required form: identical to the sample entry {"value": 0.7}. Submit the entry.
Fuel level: {"value": 0.875}
